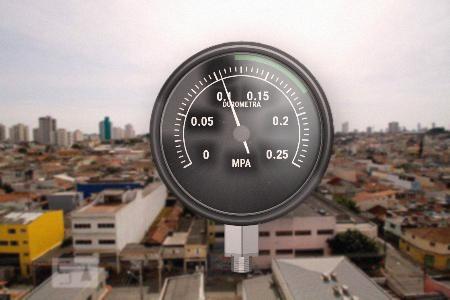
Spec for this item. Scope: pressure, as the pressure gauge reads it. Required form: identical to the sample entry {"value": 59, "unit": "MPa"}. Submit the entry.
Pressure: {"value": 0.105, "unit": "MPa"}
